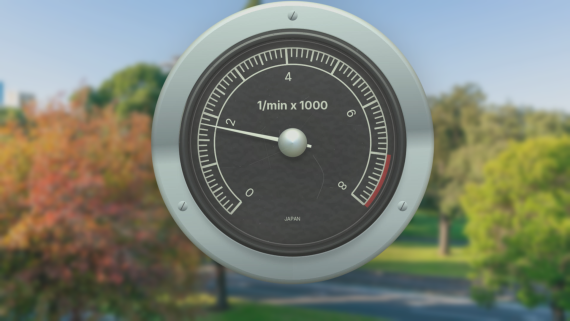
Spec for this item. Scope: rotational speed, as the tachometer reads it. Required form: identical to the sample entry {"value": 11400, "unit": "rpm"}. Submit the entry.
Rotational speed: {"value": 1800, "unit": "rpm"}
